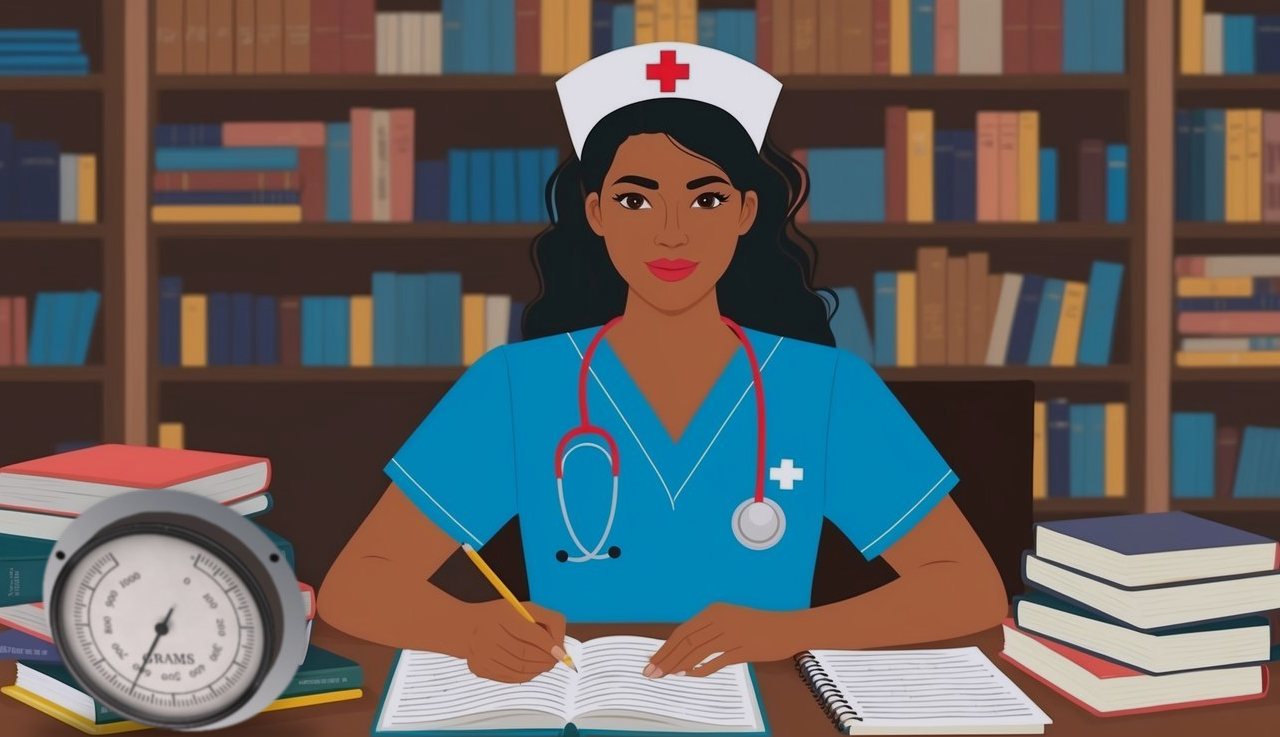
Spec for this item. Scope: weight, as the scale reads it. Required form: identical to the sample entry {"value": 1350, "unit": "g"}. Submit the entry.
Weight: {"value": 600, "unit": "g"}
